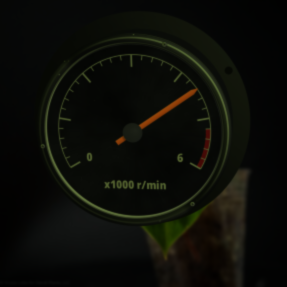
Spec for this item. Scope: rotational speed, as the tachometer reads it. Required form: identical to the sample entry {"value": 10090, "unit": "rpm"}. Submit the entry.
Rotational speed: {"value": 4400, "unit": "rpm"}
